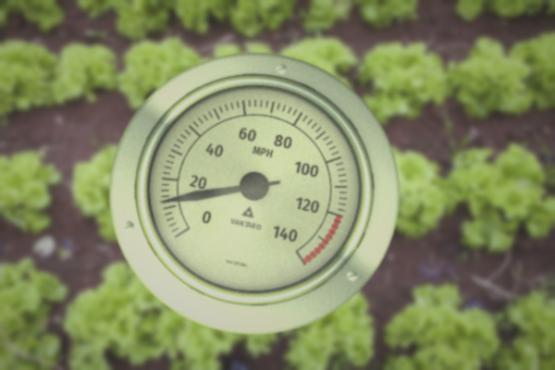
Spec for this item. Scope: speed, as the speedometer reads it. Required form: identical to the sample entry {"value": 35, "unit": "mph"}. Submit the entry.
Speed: {"value": 12, "unit": "mph"}
